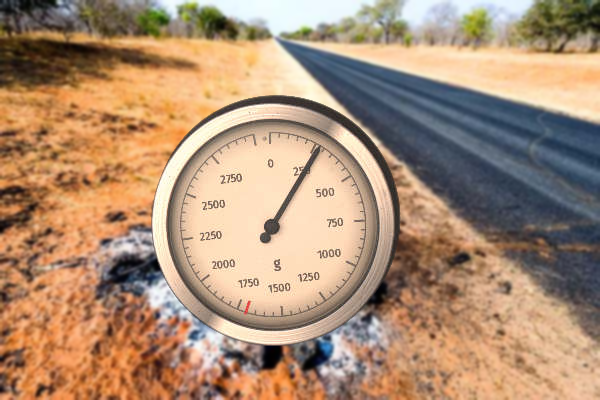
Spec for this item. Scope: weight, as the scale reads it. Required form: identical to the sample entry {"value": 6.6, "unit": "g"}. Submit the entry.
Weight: {"value": 275, "unit": "g"}
